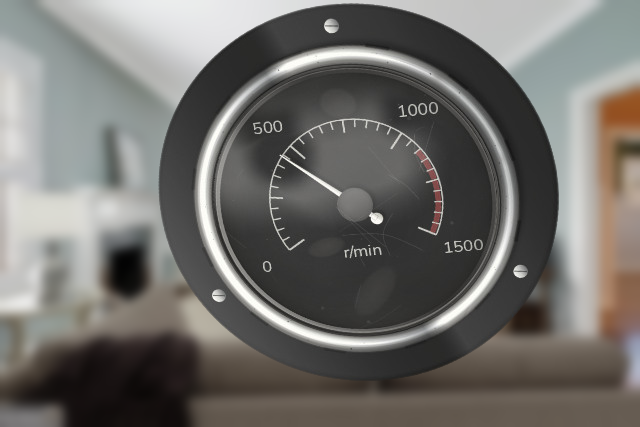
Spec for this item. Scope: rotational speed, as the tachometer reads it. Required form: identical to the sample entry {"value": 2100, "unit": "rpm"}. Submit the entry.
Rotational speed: {"value": 450, "unit": "rpm"}
